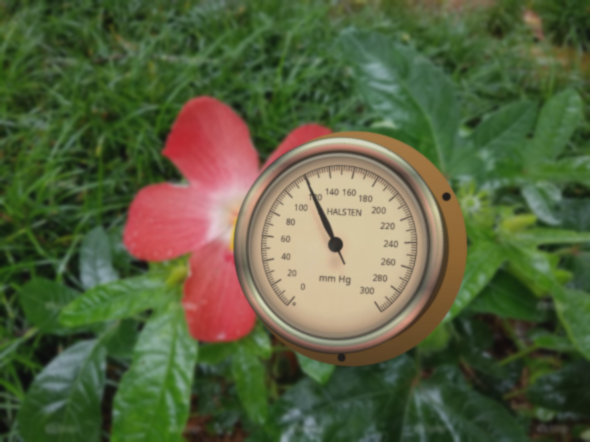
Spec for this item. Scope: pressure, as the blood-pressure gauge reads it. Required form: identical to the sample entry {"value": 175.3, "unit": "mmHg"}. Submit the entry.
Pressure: {"value": 120, "unit": "mmHg"}
